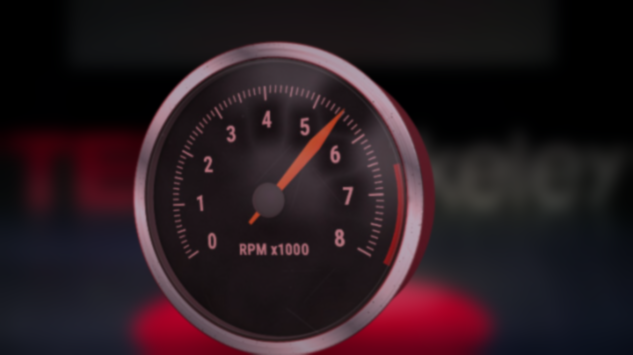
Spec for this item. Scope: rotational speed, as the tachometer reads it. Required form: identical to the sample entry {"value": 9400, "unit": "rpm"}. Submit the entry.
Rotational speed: {"value": 5500, "unit": "rpm"}
